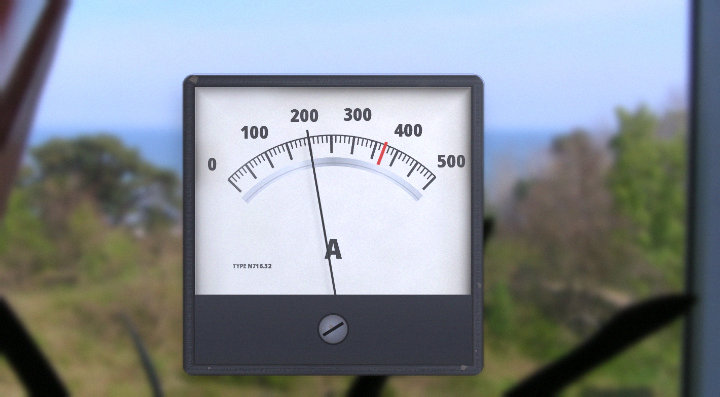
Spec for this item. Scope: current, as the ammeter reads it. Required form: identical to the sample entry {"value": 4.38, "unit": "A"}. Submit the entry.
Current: {"value": 200, "unit": "A"}
